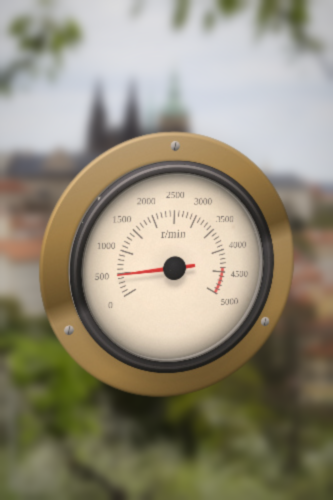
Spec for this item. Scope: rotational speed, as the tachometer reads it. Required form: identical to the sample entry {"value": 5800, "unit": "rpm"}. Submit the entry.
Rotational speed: {"value": 500, "unit": "rpm"}
